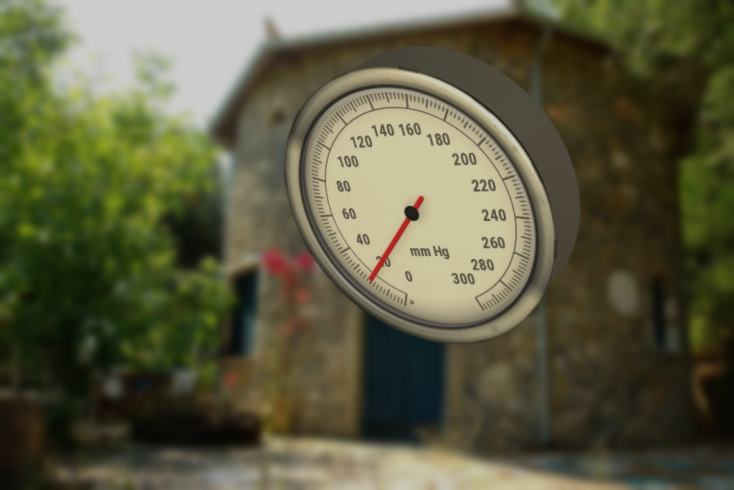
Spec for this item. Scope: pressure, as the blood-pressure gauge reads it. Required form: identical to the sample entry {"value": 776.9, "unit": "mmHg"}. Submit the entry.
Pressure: {"value": 20, "unit": "mmHg"}
